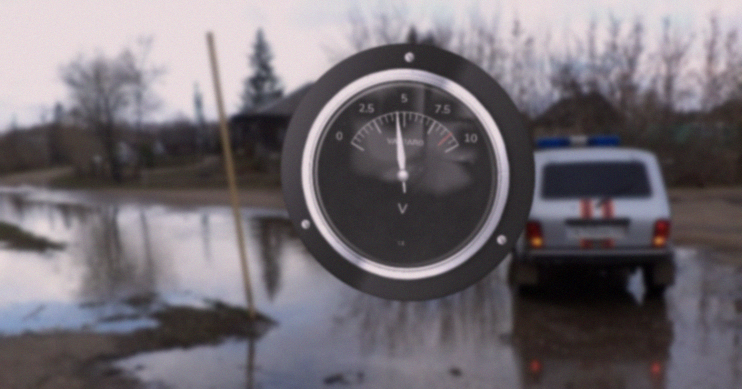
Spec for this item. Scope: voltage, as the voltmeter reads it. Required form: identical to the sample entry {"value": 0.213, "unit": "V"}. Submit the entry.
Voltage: {"value": 4.5, "unit": "V"}
